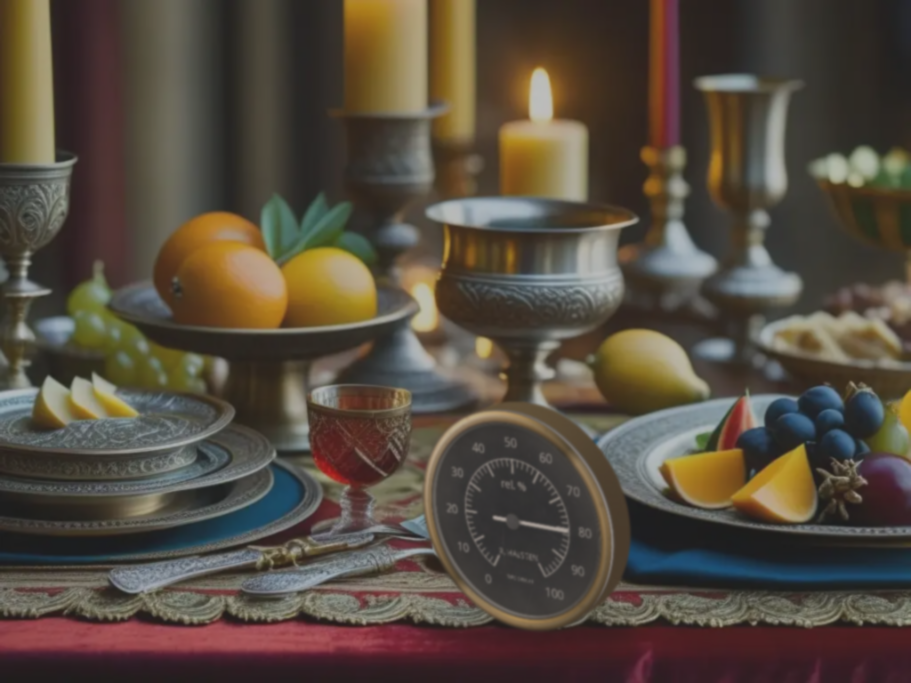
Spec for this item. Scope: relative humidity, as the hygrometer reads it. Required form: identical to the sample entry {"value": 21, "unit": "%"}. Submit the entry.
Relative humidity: {"value": 80, "unit": "%"}
